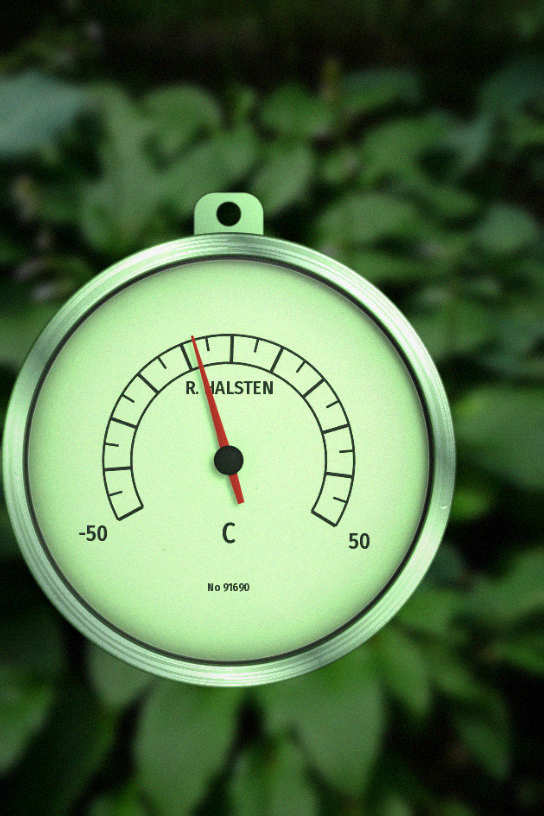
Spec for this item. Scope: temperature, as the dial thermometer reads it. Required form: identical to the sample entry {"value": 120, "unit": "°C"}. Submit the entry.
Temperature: {"value": -7.5, "unit": "°C"}
